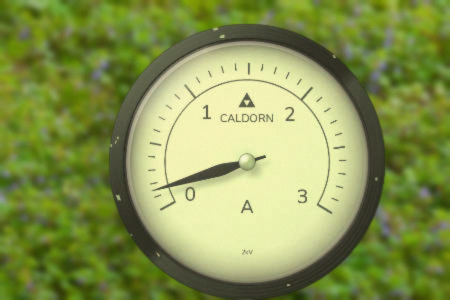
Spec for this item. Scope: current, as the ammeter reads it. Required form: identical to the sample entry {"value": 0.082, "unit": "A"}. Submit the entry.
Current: {"value": 0.15, "unit": "A"}
